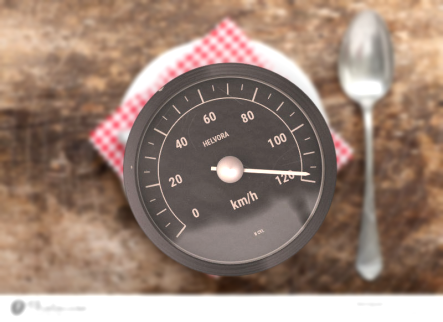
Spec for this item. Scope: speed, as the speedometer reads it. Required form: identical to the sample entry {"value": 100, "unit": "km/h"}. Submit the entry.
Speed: {"value": 117.5, "unit": "km/h"}
